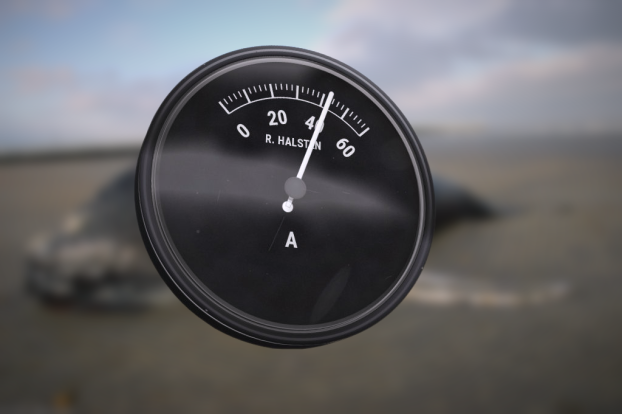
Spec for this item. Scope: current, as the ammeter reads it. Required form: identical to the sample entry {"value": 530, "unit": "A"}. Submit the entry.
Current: {"value": 42, "unit": "A"}
